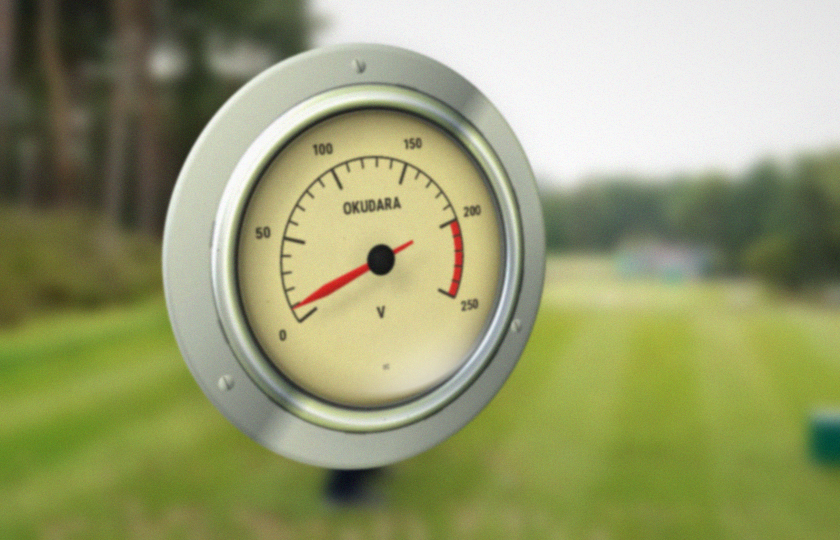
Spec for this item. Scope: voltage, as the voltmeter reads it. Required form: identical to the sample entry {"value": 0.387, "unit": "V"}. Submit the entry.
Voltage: {"value": 10, "unit": "V"}
